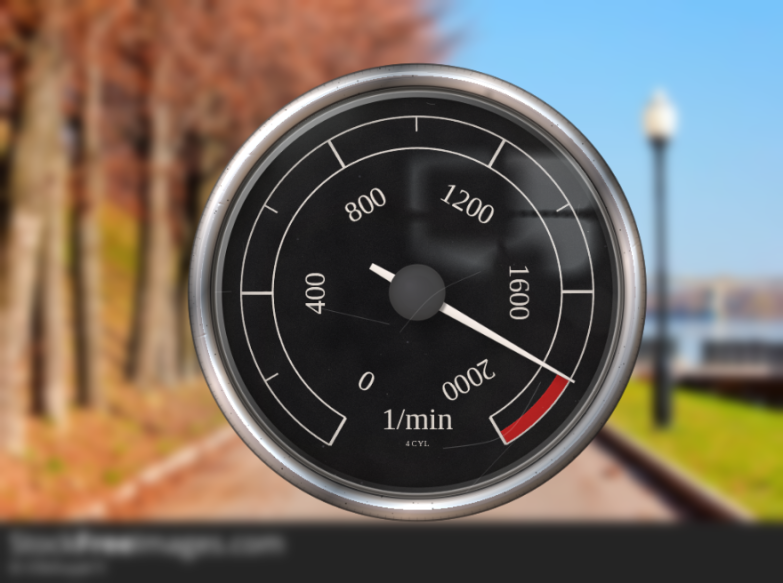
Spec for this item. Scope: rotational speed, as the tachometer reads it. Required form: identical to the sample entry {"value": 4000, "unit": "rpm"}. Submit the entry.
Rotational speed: {"value": 1800, "unit": "rpm"}
